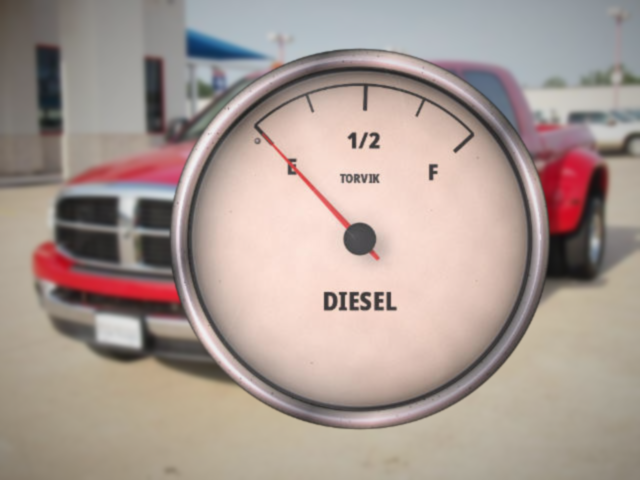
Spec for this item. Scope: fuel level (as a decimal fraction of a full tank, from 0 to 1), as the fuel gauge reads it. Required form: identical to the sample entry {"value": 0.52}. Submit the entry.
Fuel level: {"value": 0}
